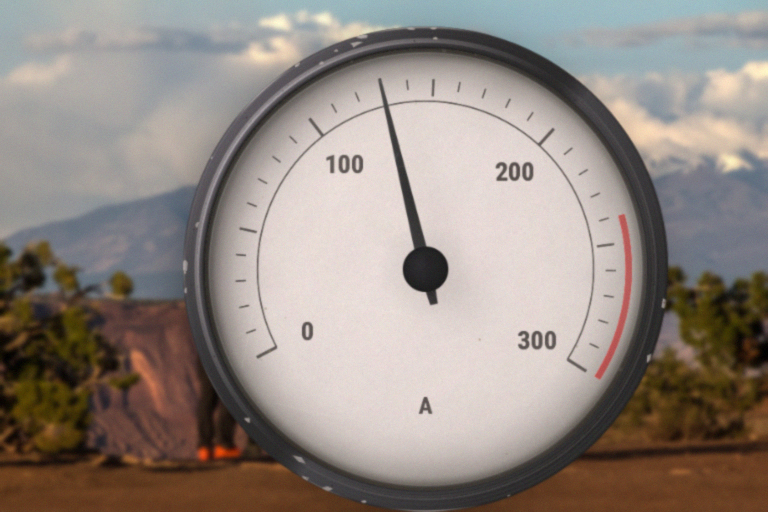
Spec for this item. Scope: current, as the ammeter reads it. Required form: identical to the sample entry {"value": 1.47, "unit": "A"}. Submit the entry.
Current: {"value": 130, "unit": "A"}
